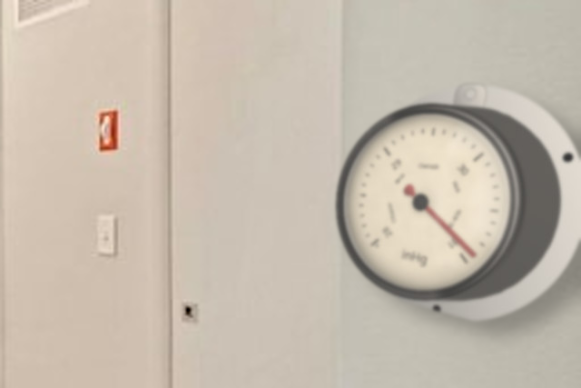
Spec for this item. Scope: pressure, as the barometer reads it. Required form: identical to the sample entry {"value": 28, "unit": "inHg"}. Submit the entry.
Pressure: {"value": 30.9, "unit": "inHg"}
